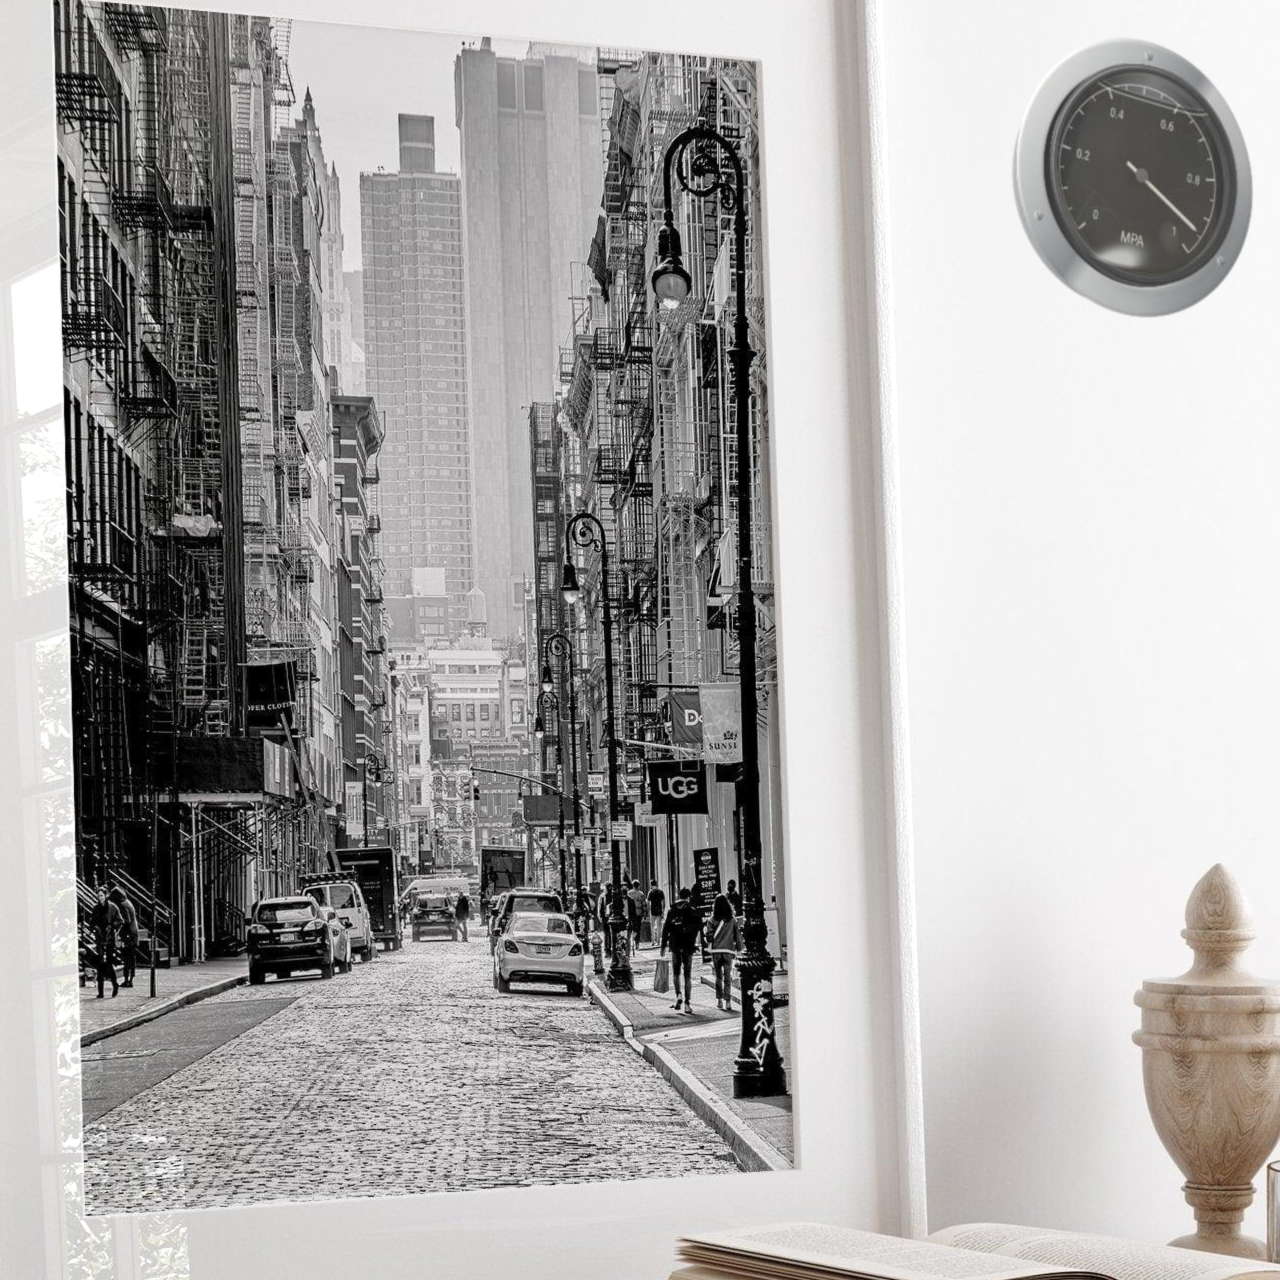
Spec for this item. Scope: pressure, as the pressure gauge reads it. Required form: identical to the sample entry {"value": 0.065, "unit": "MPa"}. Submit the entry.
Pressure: {"value": 0.95, "unit": "MPa"}
